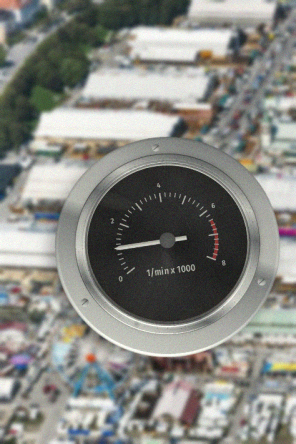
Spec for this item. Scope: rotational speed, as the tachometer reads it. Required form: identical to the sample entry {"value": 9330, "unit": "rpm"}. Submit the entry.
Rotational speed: {"value": 1000, "unit": "rpm"}
